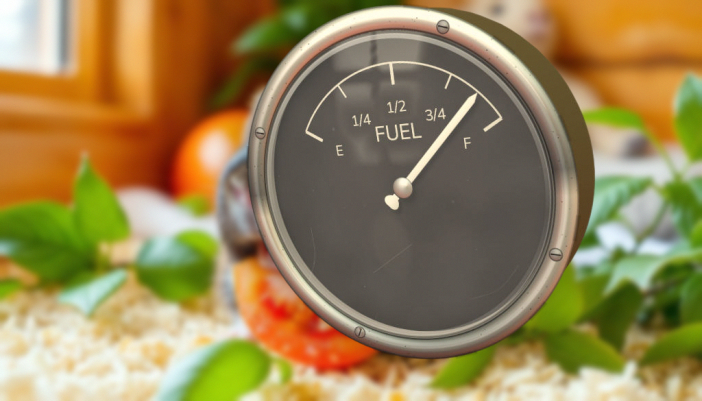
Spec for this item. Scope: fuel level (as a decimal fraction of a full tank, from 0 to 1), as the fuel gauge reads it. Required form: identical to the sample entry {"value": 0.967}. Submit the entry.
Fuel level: {"value": 0.875}
